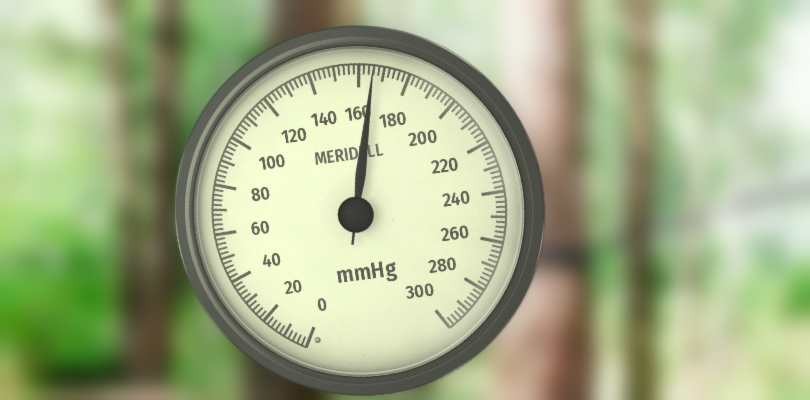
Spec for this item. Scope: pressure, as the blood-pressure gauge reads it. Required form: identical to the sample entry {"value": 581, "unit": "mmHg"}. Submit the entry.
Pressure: {"value": 166, "unit": "mmHg"}
